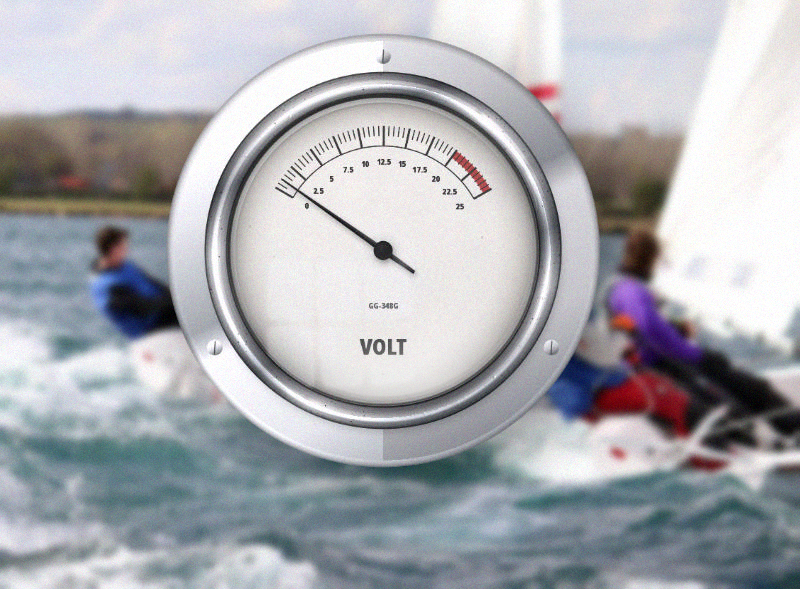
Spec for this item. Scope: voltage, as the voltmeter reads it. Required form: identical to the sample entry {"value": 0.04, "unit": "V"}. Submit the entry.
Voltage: {"value": 1, "unit": "V"}
